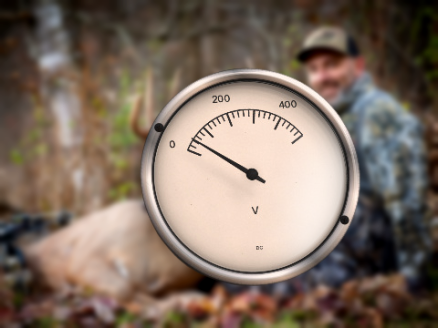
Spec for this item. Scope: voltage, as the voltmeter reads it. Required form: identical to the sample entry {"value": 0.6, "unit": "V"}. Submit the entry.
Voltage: {"value": 40, "unit": "V"}
